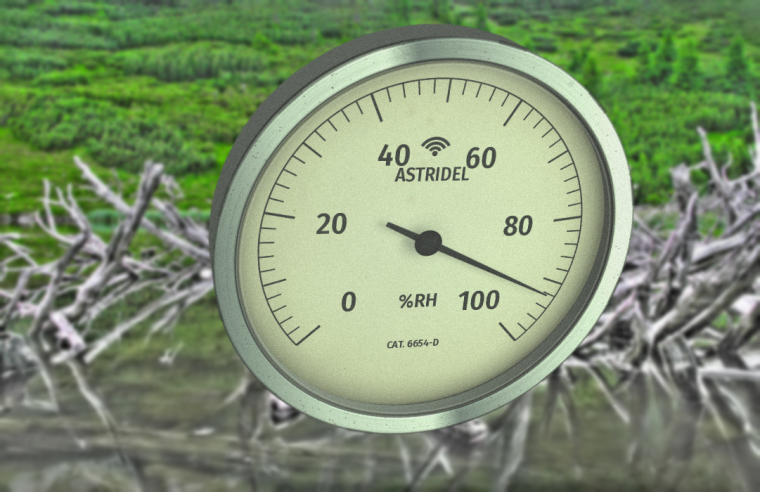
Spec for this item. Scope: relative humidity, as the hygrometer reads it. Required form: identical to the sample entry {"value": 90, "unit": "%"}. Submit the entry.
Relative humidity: {"value": 92, "unit": "%"}
